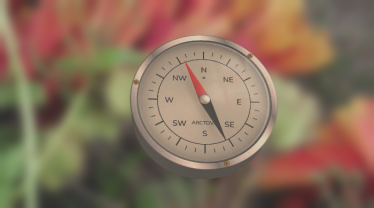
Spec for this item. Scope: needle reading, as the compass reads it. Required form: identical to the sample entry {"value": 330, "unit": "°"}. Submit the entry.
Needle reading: {"value": 335, "unit": "°"}
